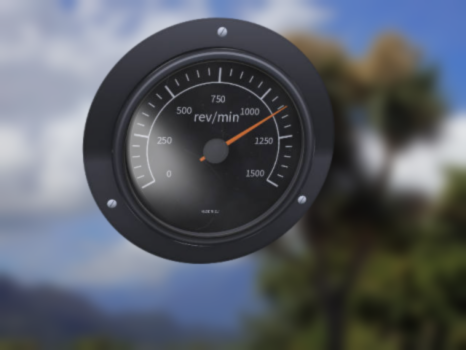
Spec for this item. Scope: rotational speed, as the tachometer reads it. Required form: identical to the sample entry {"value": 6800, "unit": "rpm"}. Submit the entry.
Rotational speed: {"value": 1100, "unit": "rpm"}
